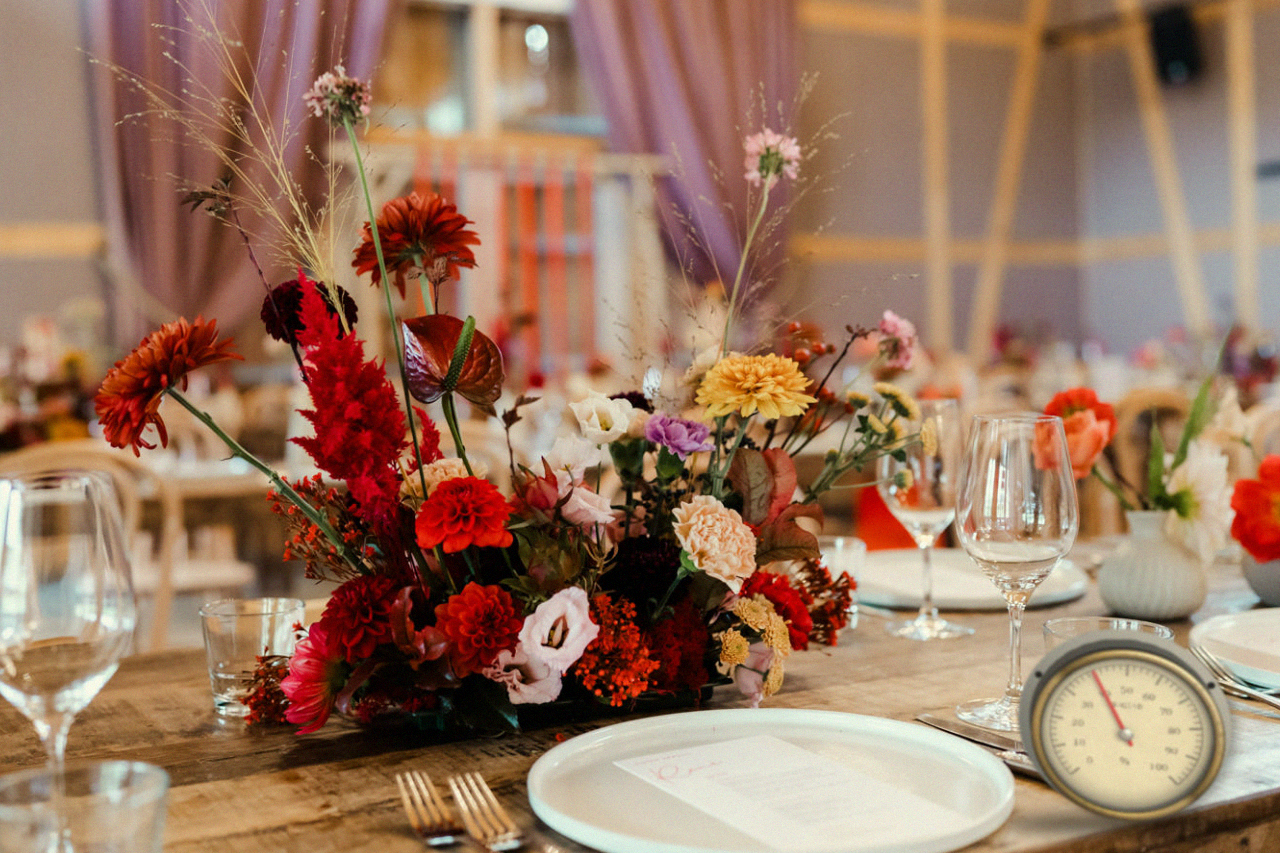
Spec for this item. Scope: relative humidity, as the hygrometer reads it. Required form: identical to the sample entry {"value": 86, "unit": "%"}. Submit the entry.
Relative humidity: {"value": 40, "unit": "%"}
